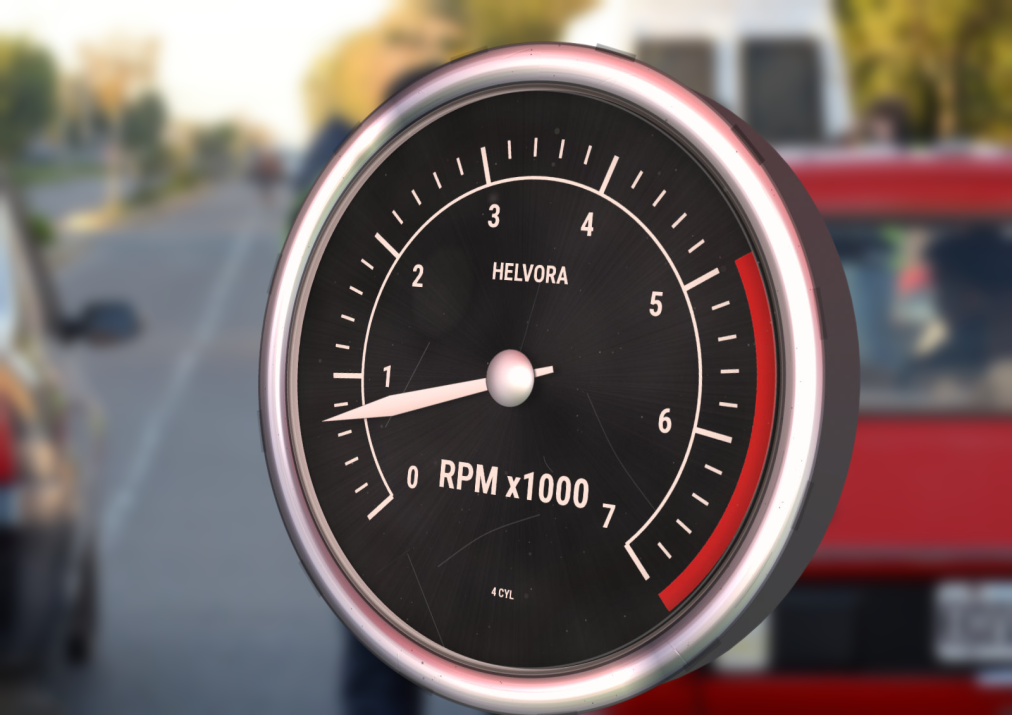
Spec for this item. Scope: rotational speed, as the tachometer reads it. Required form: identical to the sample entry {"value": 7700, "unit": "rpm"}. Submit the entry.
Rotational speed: {"value": 700, "unit": "rpm"}
